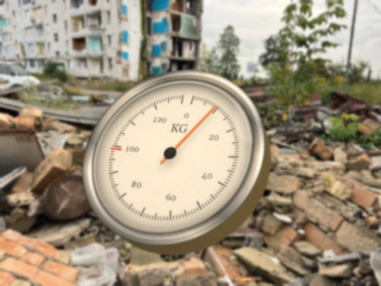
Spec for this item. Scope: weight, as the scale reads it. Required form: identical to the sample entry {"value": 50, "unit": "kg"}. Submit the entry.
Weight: {"value": 10, "unit": "kg"}
